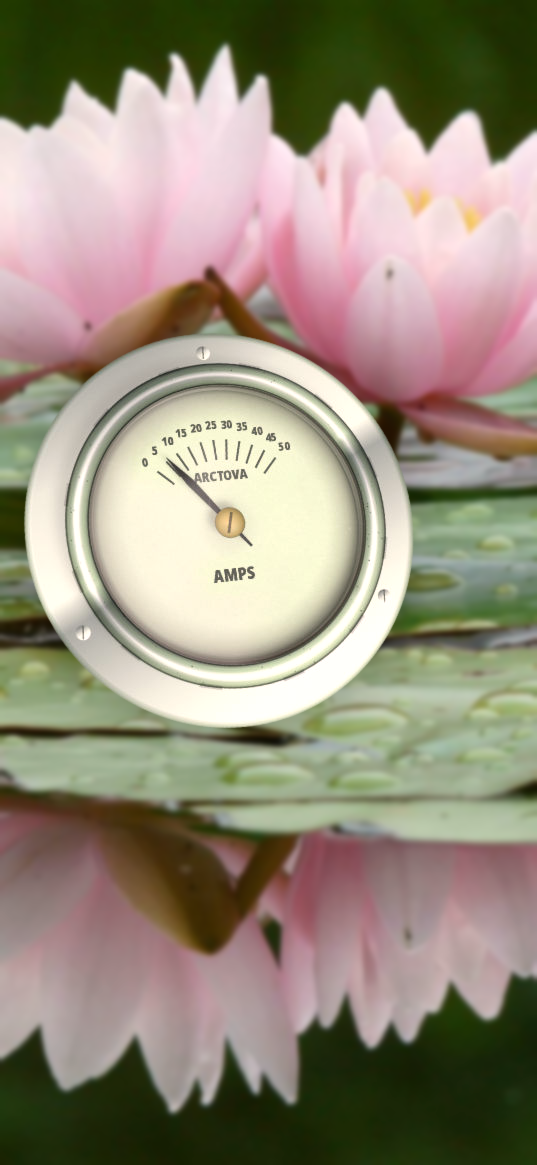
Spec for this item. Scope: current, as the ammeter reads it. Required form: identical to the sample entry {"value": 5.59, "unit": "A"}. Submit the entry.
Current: {"value": 5, "unit": "A"}
